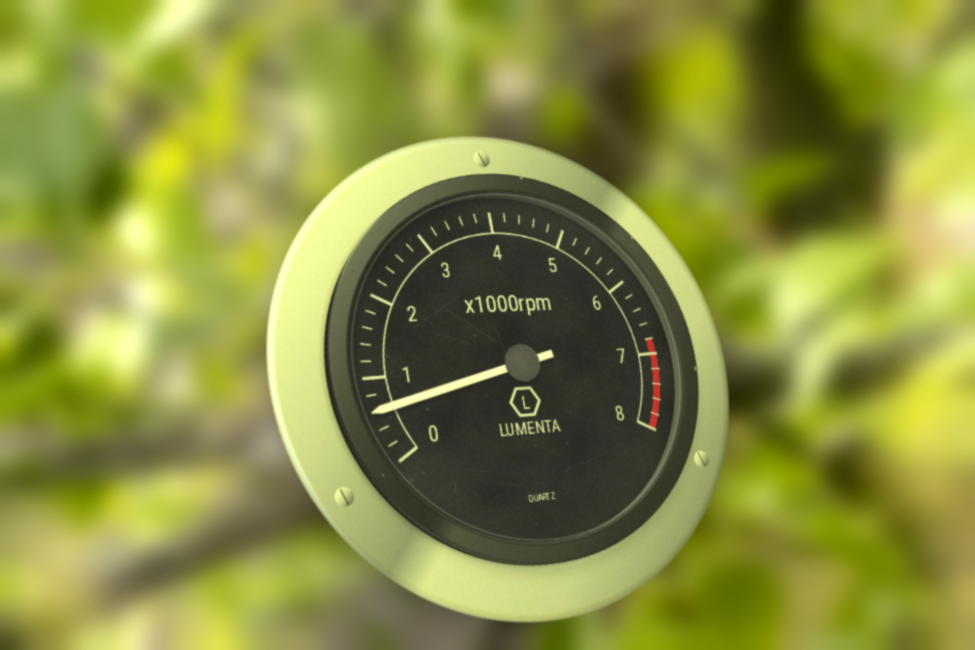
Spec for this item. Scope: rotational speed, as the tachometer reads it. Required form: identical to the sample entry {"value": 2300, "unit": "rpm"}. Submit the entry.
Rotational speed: {"value": 600, "unit": "rpm"}
